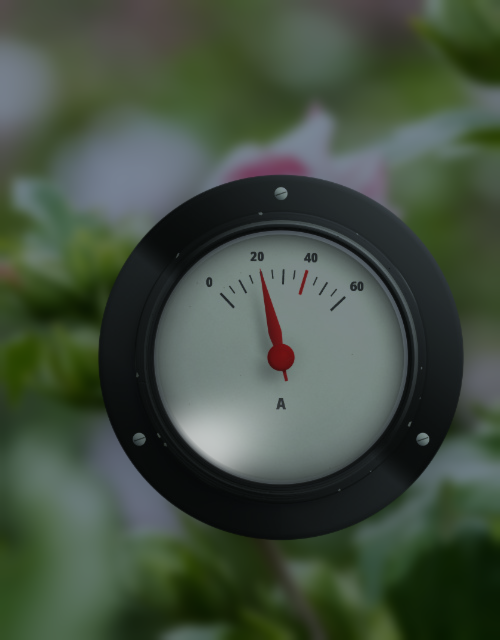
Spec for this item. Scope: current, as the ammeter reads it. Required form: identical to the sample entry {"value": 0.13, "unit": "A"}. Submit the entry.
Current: {"value": 20, "unit": "A"}
